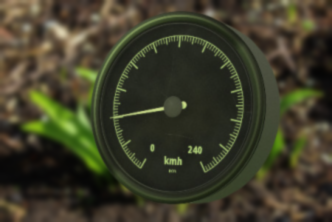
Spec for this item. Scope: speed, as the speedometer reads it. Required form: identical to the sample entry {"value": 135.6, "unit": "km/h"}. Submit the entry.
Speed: {"value": 40, "unit": "km/h"}
